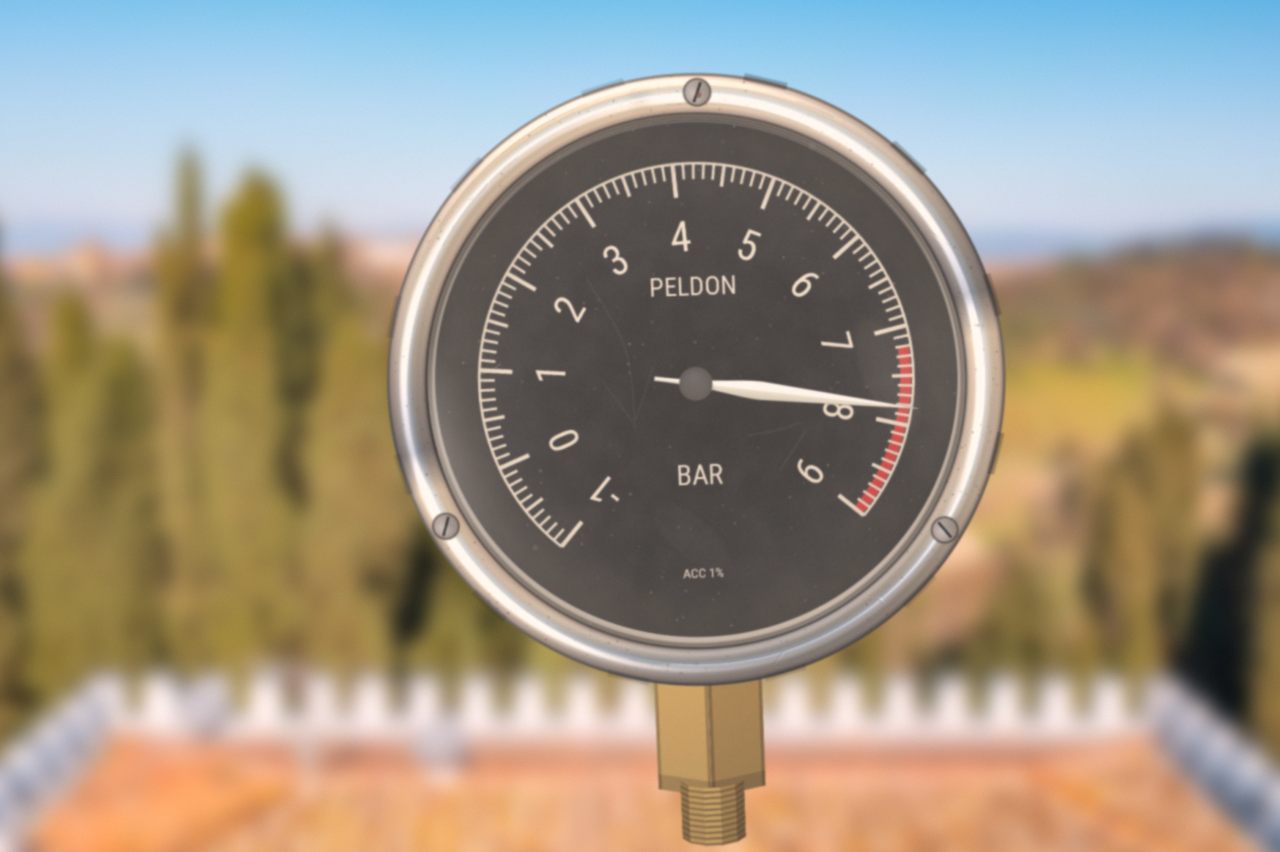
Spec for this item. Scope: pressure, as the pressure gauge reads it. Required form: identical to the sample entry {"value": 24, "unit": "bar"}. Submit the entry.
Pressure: {"value": 7.8, "unit": "bar"}
